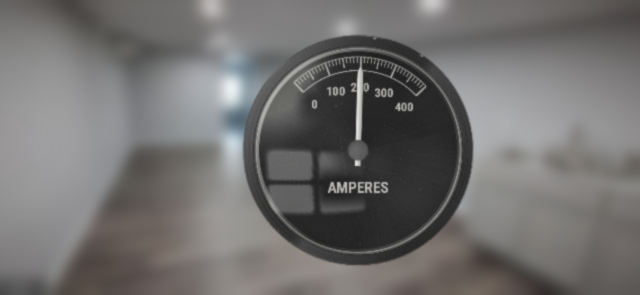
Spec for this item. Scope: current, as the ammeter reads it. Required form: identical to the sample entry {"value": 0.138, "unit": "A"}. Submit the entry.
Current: {"value": 200, "unit": "A"}
